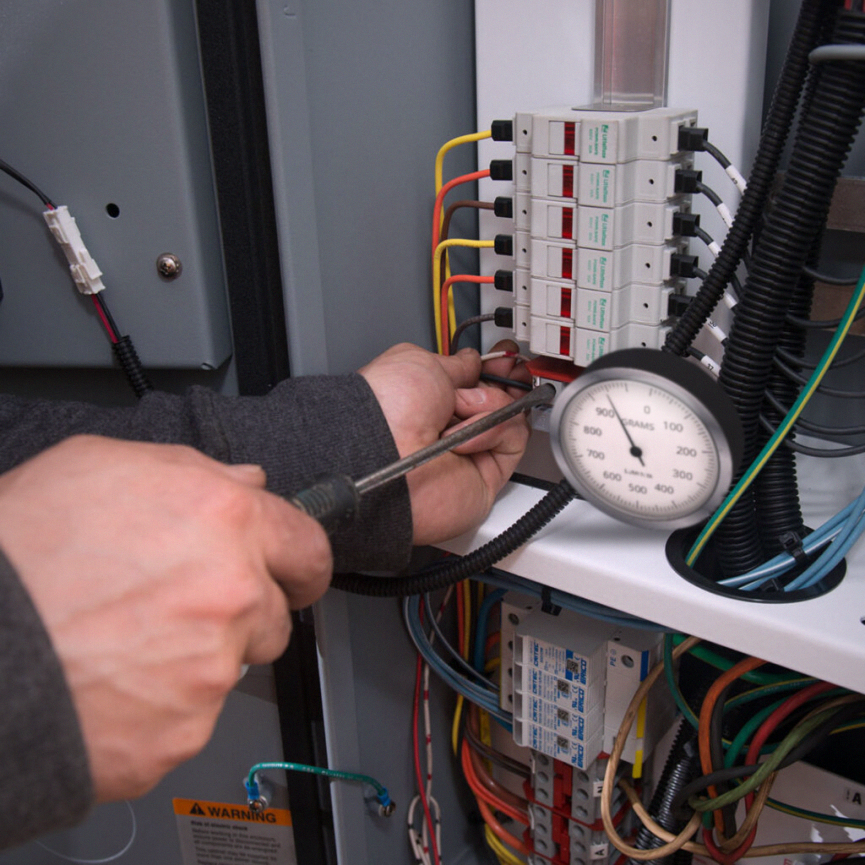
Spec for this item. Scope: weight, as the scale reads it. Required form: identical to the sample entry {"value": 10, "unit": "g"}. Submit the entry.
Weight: {"value": 950, "unit": "g"}
